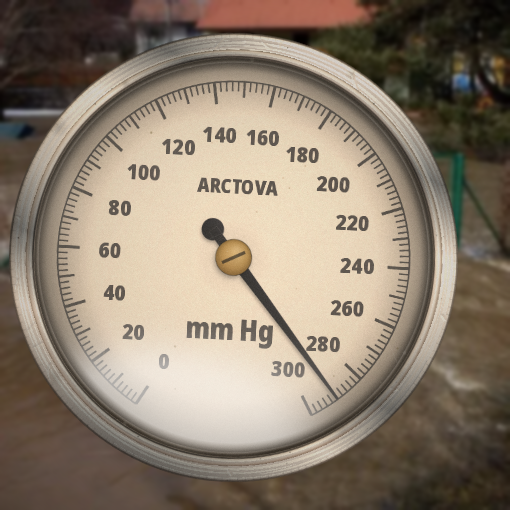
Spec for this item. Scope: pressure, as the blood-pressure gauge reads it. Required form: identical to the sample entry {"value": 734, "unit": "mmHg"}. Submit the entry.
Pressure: {"value": 290, "unit": "mmHg"}
